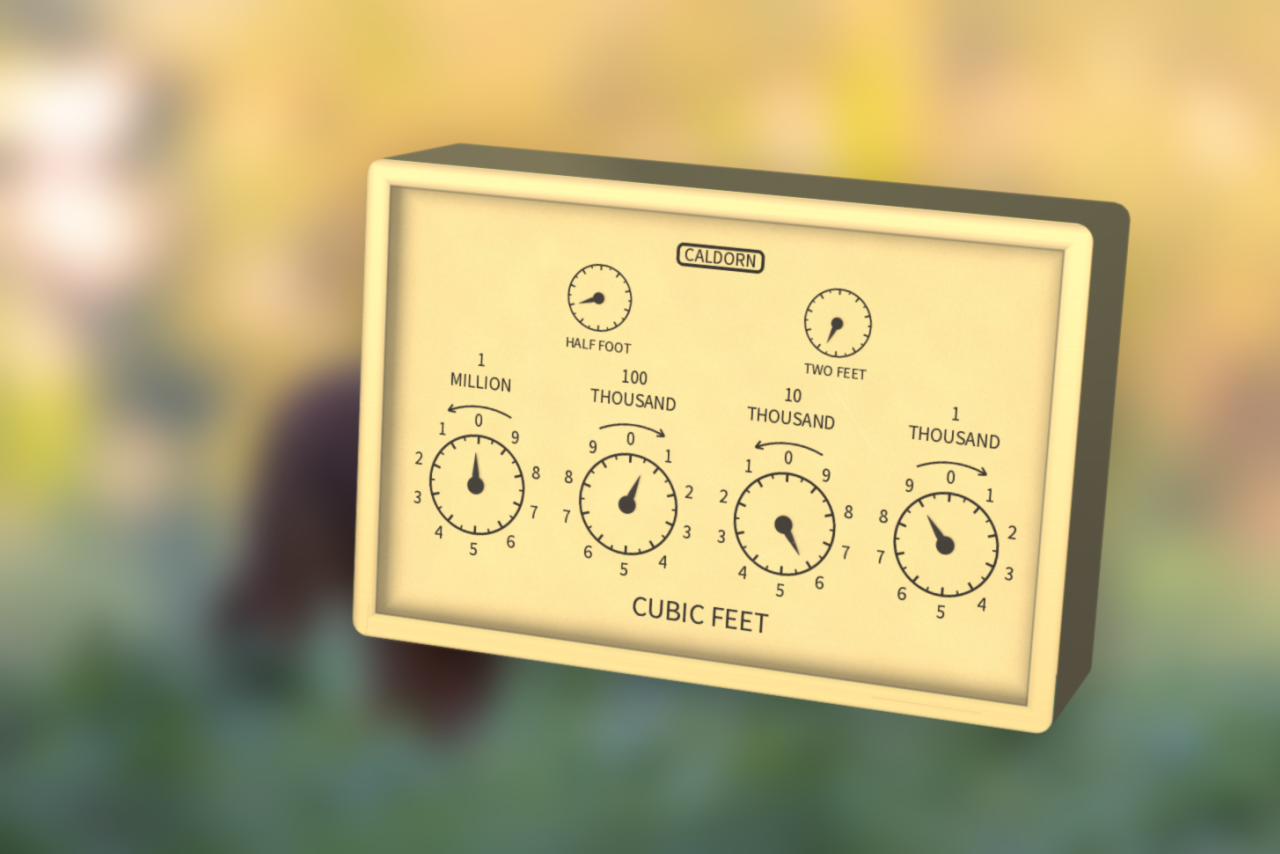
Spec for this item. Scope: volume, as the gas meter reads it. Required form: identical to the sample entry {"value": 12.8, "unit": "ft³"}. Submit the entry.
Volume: {"value": 5900, "unit": "ft³"}
